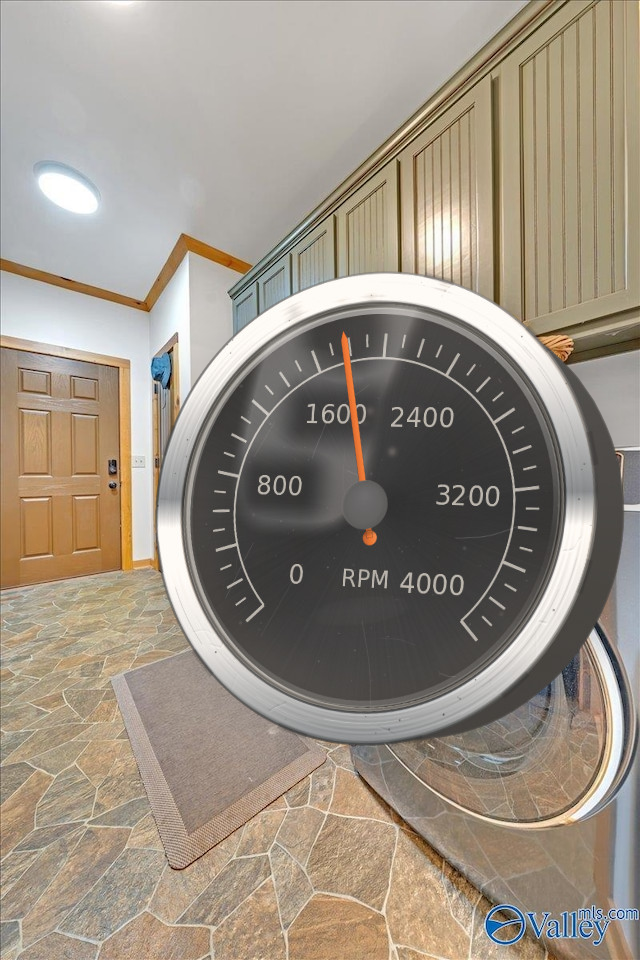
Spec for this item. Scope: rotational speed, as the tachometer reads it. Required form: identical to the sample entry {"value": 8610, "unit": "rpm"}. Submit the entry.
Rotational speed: {"value": 1800, "unit": "rpm"}
